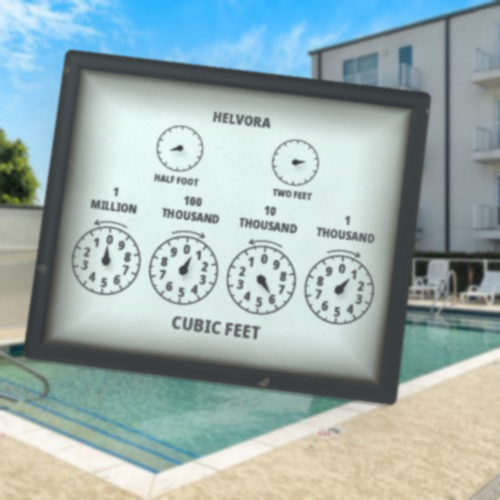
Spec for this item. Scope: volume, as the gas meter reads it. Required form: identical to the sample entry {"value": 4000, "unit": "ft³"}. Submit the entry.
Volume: {"value": 6100, "unit": "ft³"}
